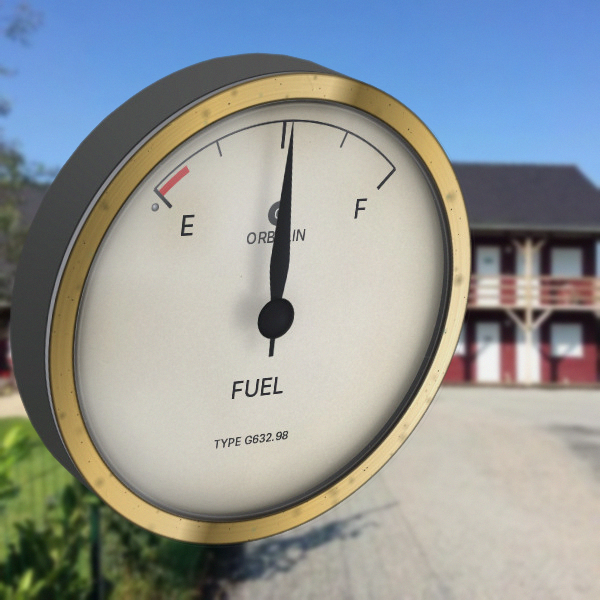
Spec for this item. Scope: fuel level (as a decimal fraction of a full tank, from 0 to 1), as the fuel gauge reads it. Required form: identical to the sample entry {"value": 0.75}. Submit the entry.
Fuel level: {"value": 0.5}
